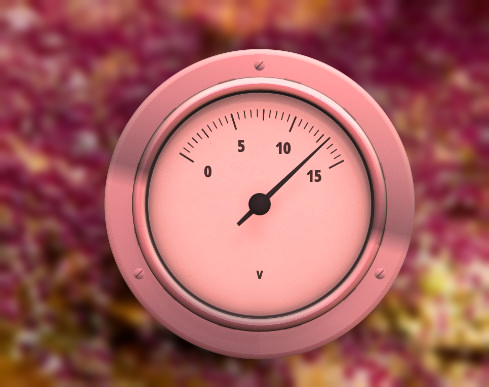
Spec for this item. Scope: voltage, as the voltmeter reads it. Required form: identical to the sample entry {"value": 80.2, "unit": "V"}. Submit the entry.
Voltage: {"value": 13, "unit": "V"}
